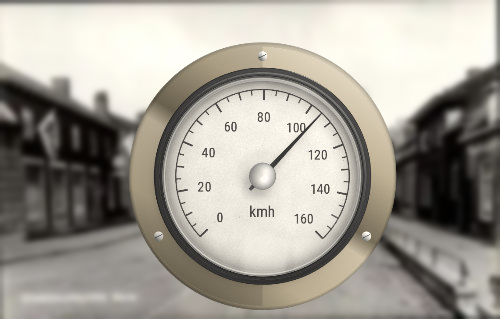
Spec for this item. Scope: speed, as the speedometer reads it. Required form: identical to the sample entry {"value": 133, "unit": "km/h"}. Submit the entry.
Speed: {"value": 105, "unit": "km/h"}
